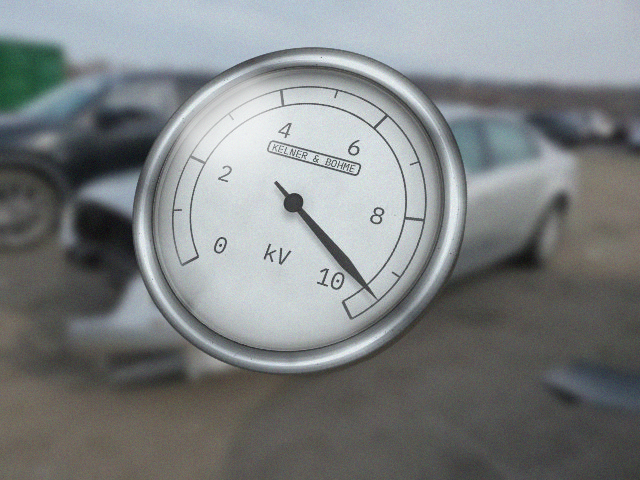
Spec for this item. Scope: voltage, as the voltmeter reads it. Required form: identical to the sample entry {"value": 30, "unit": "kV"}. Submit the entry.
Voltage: {"value": 9.5, "unit": "kV"}
